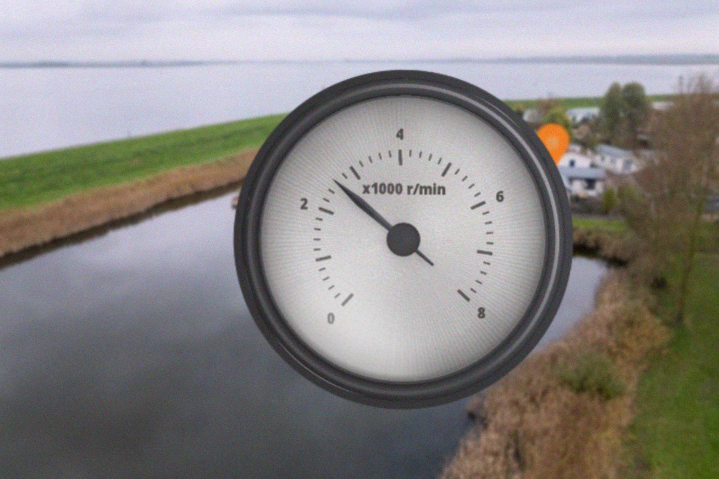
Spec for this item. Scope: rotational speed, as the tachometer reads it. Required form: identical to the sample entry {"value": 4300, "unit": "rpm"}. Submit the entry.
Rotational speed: {"value": 2600, "unit": "rpm"}
